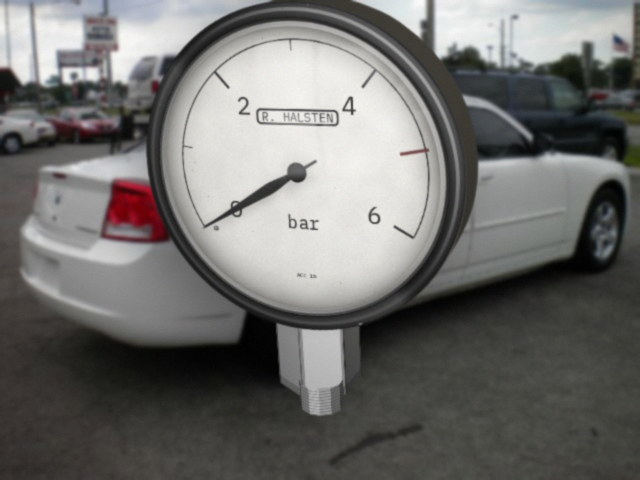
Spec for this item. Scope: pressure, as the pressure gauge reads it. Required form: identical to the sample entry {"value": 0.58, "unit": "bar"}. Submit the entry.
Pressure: {"value": 0, "unit": "bar"}
